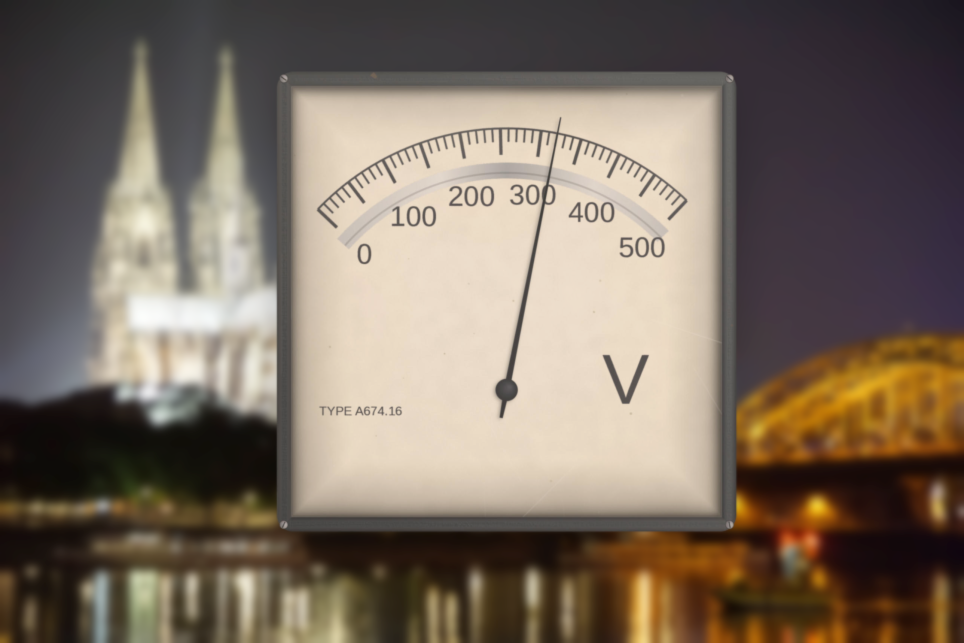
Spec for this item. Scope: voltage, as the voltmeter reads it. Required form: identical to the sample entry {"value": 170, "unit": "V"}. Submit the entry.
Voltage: {"value": 320, "unit": "V"}
